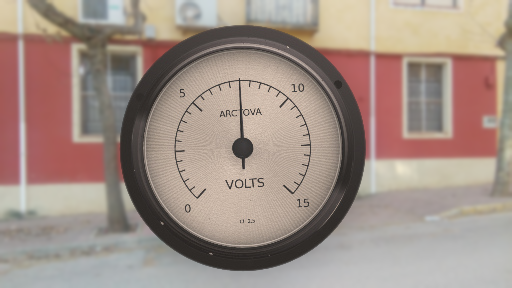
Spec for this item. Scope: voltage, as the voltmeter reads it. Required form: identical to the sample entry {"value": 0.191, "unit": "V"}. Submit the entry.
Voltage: {"value": 7.5, "unit": "V"}
